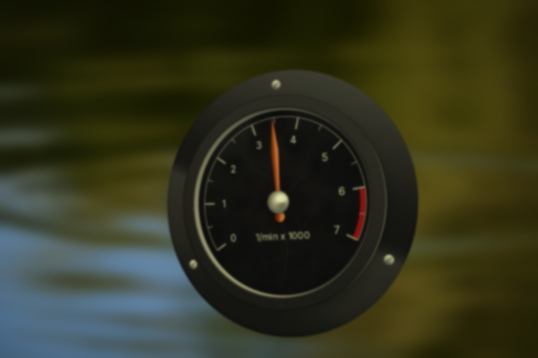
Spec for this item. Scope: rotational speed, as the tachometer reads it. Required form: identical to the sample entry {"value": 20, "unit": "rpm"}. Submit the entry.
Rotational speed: {"value": 3500, "unit": "rpm"}
